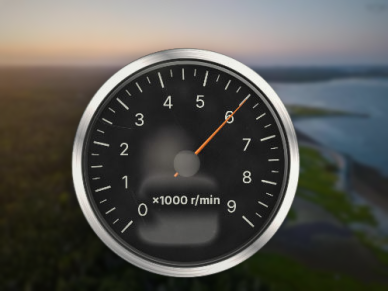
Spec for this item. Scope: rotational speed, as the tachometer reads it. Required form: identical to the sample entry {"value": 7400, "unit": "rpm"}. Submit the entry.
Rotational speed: {"value": 6000, "unit": "rpm"}
